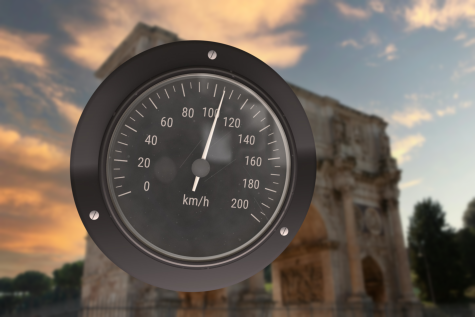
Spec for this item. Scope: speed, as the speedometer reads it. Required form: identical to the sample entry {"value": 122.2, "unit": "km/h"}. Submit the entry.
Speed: {"value": 105, "unit": "km/h"}
